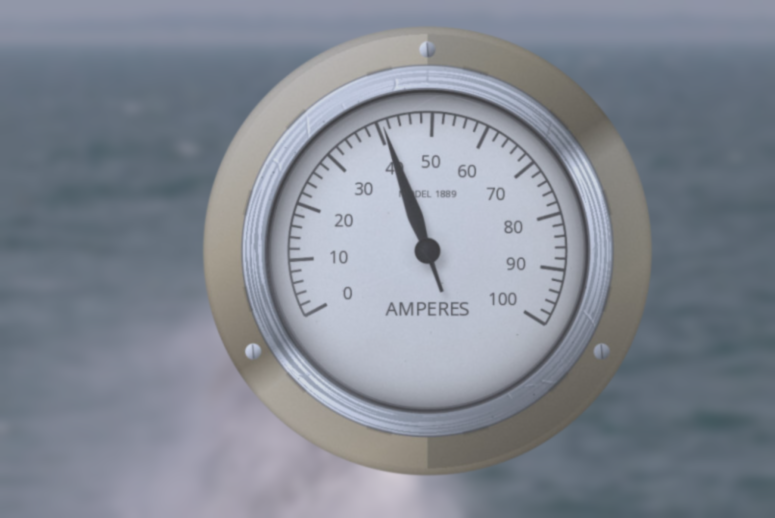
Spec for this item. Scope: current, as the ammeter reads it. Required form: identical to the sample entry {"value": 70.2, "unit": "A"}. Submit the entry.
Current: {"value": 41, "unit": "A"}
